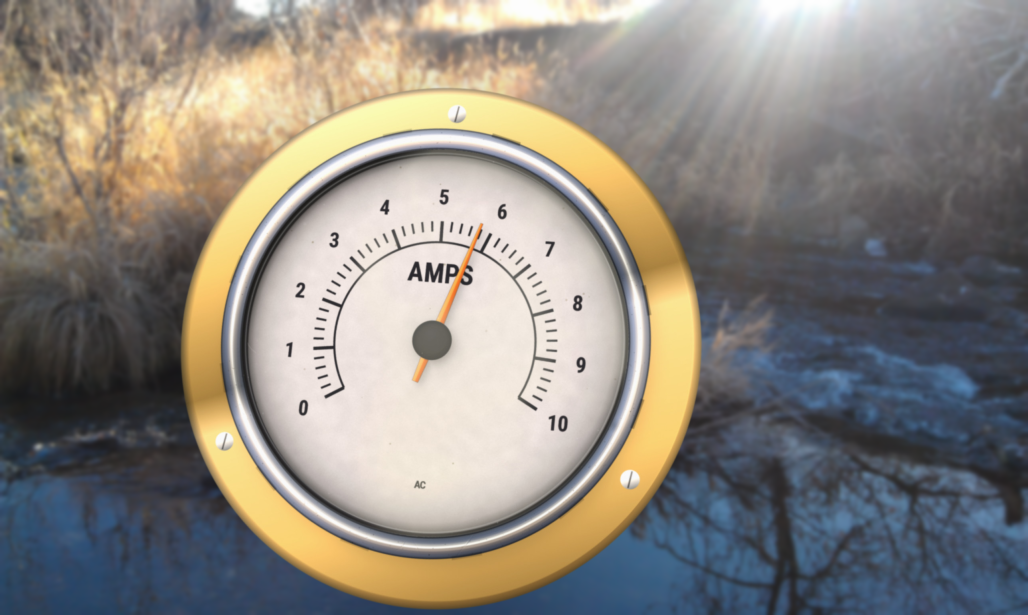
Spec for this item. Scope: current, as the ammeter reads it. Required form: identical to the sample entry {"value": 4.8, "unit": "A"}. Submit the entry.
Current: {"value": 5.8, "unit": "A"}
